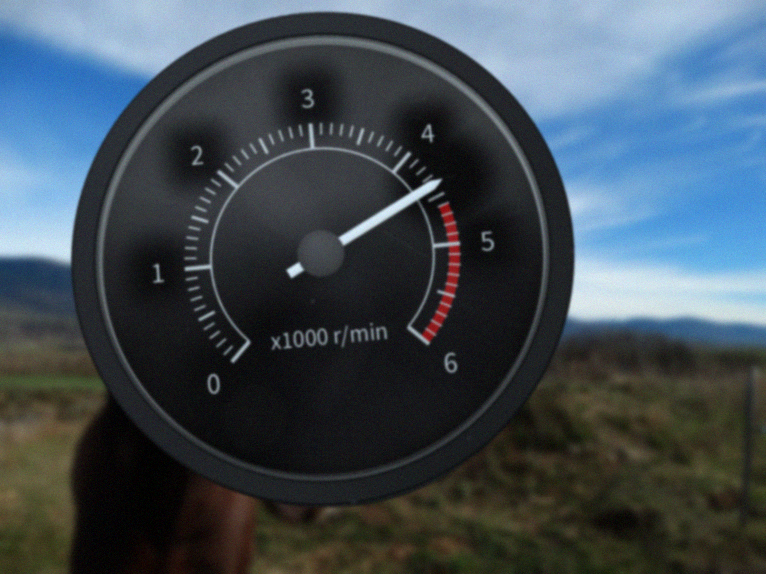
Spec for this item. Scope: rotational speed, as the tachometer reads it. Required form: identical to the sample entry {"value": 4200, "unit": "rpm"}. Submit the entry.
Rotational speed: {"value": 4400, "unit": "rpm"}
